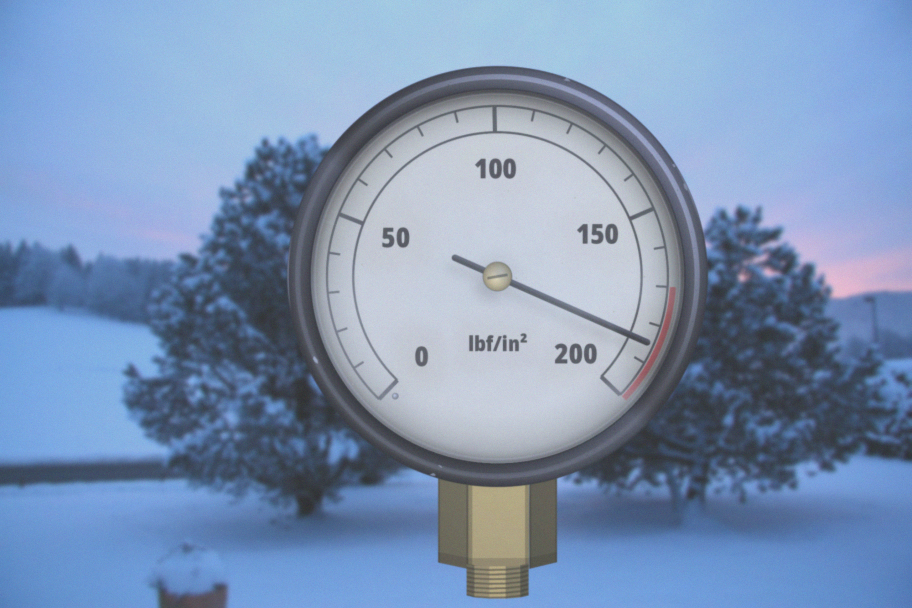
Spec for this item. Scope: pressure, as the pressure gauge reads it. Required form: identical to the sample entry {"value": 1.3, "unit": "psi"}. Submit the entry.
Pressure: {"value": 185, "unit": "psi"}
